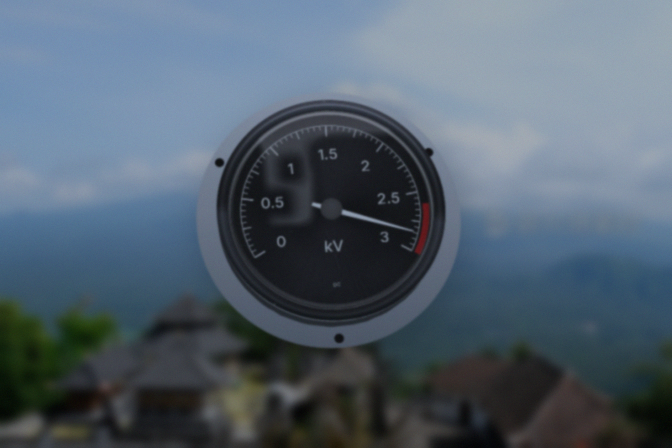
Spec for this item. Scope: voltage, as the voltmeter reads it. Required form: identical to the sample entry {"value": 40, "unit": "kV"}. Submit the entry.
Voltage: {"value": 2.85, "unit": "kV"}
